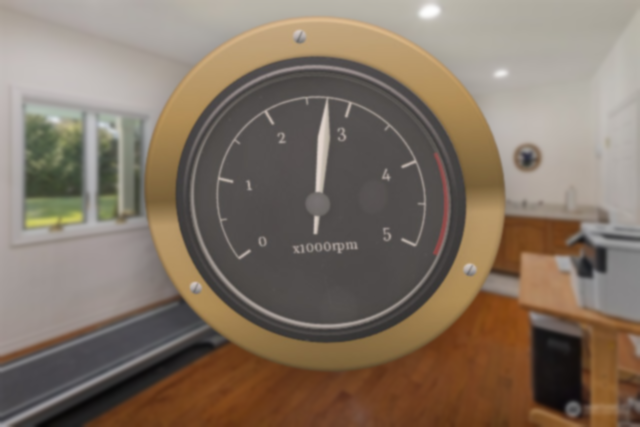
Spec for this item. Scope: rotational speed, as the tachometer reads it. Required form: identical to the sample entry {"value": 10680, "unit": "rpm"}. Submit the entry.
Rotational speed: {"value": 2750, "unit": "rpm"}
